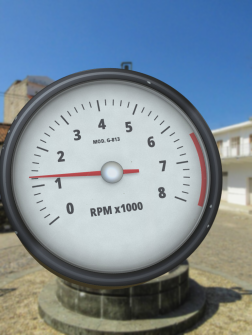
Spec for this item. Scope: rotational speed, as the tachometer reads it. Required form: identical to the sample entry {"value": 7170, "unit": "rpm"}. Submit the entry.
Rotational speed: {"value": 1200, "unit": "rpm"}
